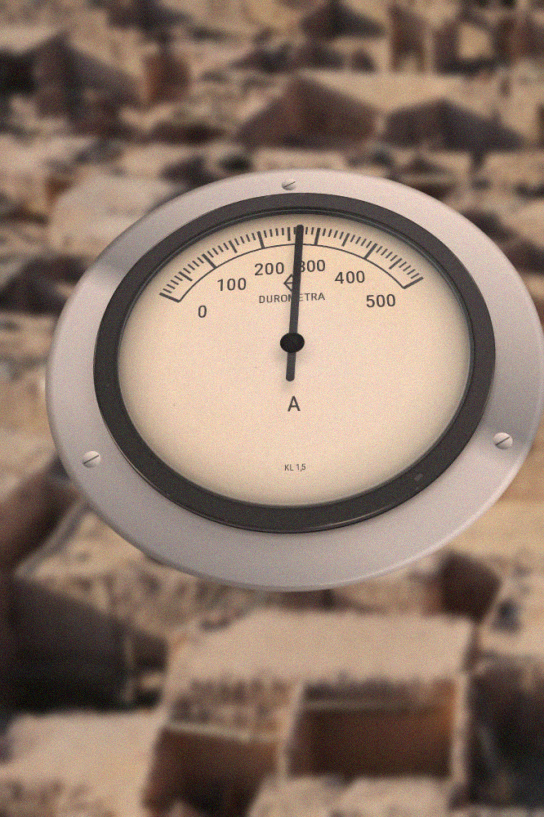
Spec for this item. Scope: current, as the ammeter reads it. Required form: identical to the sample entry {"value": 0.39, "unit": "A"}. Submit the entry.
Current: {"value": 270, "unit": "A"}
